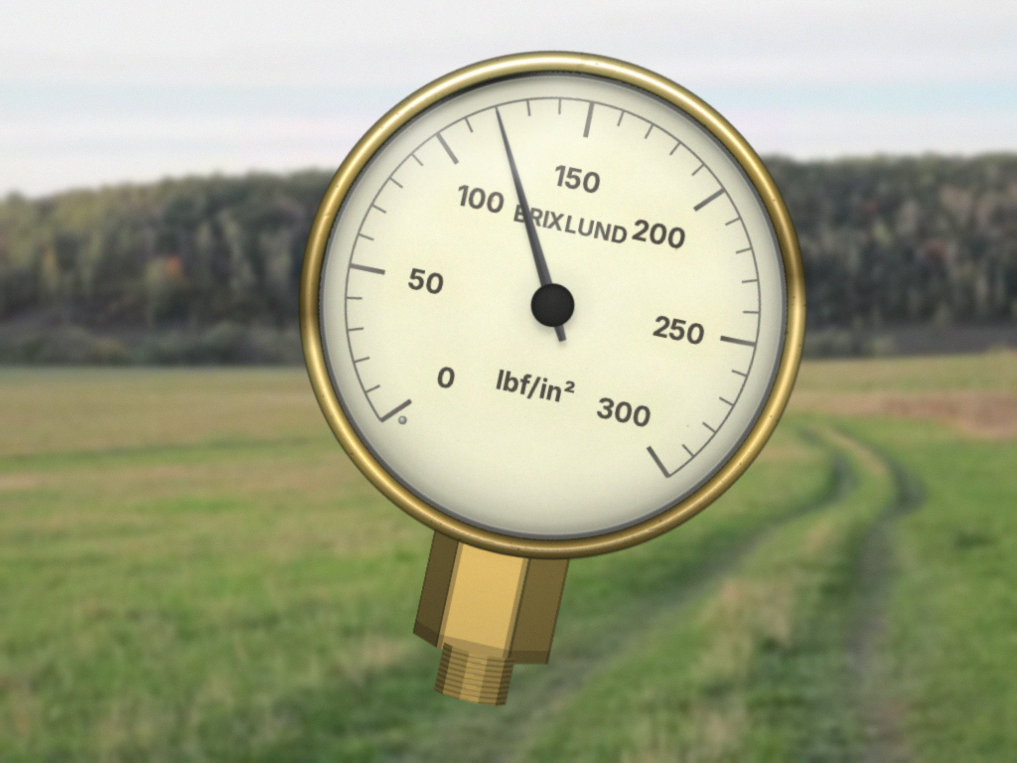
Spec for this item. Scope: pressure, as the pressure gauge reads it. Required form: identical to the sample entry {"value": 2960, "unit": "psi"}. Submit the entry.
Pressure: {"value": 120, "unit": "psi"}
